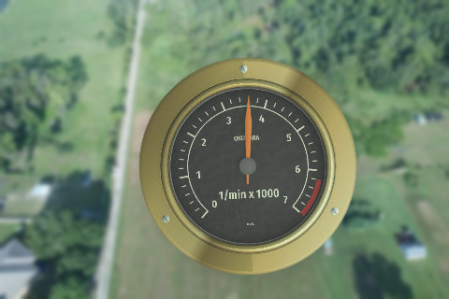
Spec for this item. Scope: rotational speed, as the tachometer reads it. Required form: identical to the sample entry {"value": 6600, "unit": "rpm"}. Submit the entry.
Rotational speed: {"value": 3600, "unit": "rpm"}
